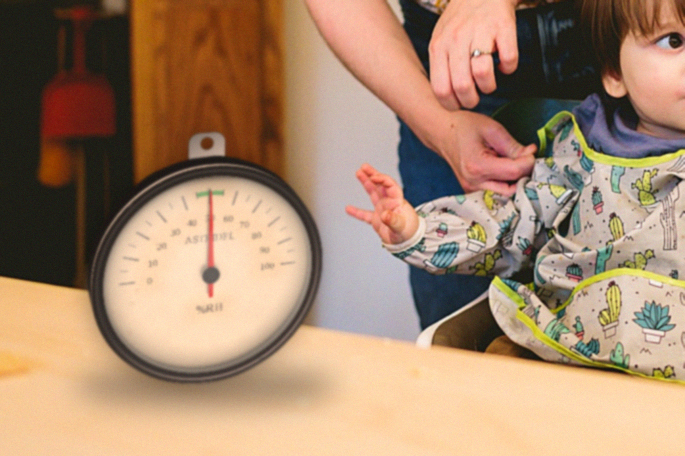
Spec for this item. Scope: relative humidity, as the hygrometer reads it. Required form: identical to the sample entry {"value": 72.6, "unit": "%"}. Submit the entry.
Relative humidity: {"value": 50, "unit": "%"}
